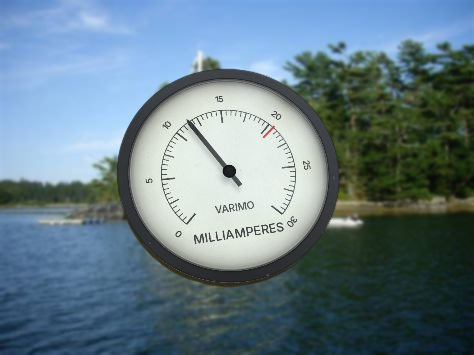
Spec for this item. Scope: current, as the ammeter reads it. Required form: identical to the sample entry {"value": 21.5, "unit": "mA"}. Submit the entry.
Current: {"value": 11.5, "unit": "mA"}
